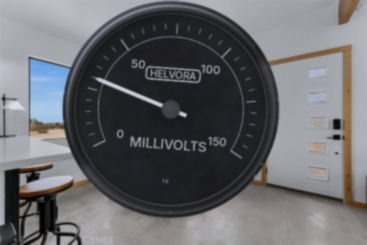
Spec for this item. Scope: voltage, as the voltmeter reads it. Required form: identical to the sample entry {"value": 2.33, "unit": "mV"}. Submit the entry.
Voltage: {"value": 30, "unit": "mV"}
